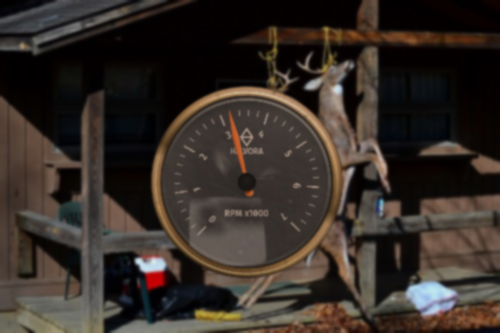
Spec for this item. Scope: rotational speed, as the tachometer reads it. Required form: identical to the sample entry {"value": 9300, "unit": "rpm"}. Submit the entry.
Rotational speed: {"value": 3200, "unit": "rpm"}
